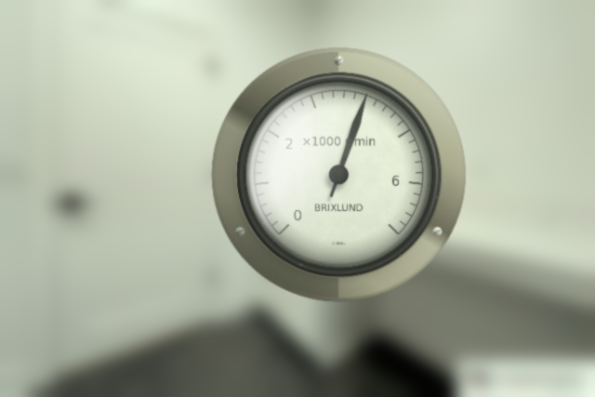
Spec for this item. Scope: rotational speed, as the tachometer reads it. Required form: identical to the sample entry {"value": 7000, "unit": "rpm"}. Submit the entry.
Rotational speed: {"value": 4000, "unit": "rpm"}
